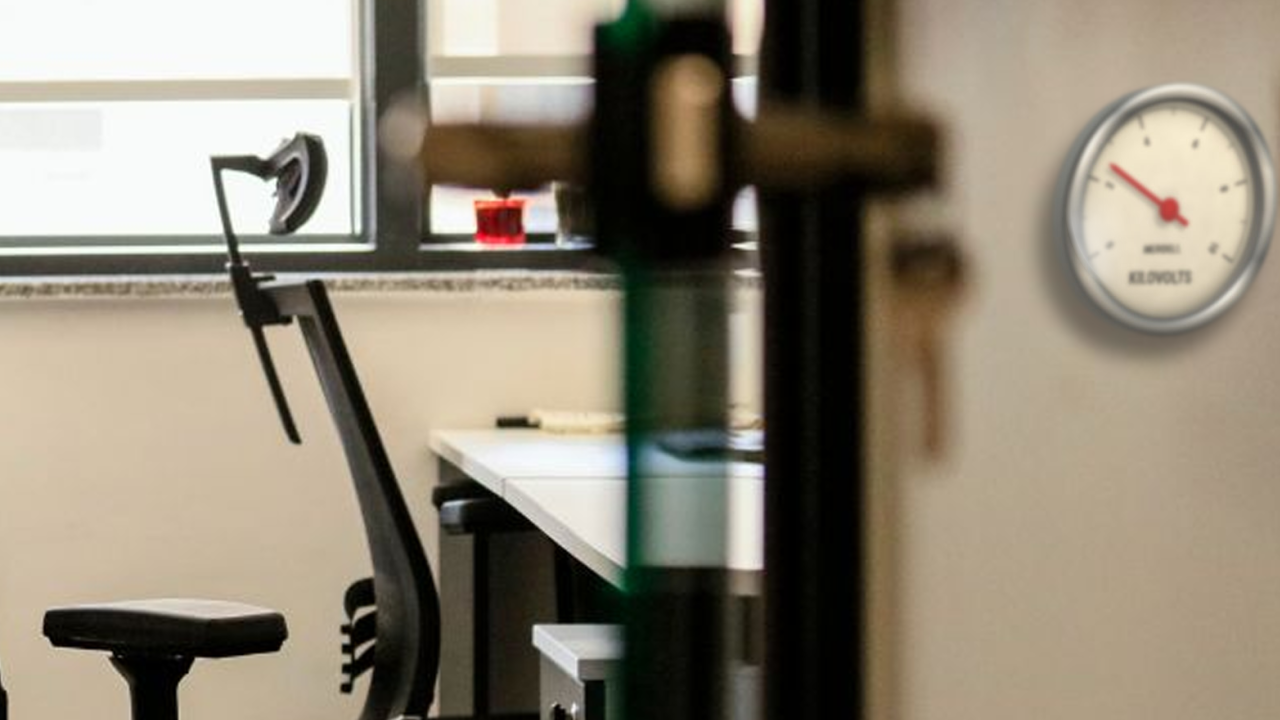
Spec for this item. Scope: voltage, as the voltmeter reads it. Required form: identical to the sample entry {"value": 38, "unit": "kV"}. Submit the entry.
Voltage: {"value": 2.5, "unit": "kV"}
